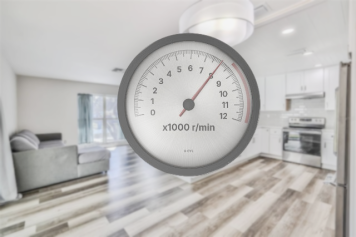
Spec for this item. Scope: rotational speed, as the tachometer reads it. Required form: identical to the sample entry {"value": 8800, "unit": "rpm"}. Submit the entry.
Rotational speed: {"value": 8000, "unit": "rpm"}
